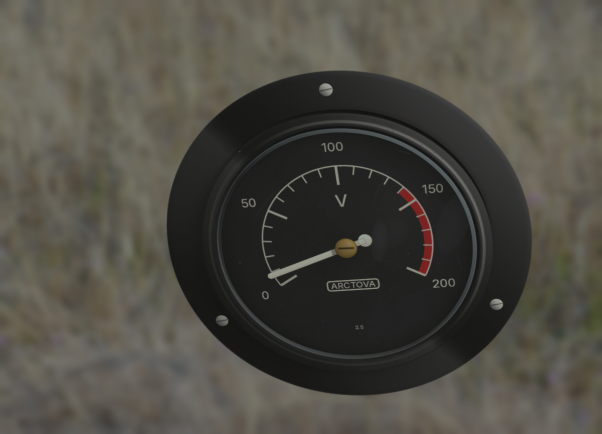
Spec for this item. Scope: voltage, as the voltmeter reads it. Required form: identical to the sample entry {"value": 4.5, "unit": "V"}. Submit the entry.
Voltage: {"value": 10, "unit": "V"}
